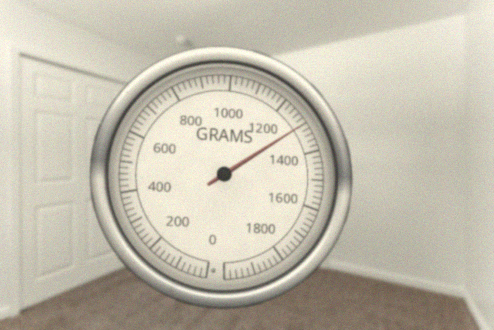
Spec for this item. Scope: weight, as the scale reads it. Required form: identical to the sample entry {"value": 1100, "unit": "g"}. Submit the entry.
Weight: {"value": 1300, "unit": "g"}
